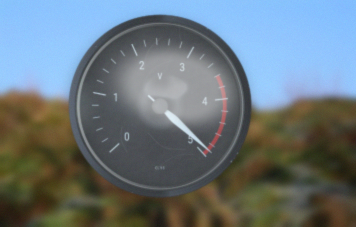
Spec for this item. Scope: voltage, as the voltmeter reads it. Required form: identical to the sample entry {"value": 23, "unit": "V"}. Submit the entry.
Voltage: {"value": 4.9, "unit": "V"}
